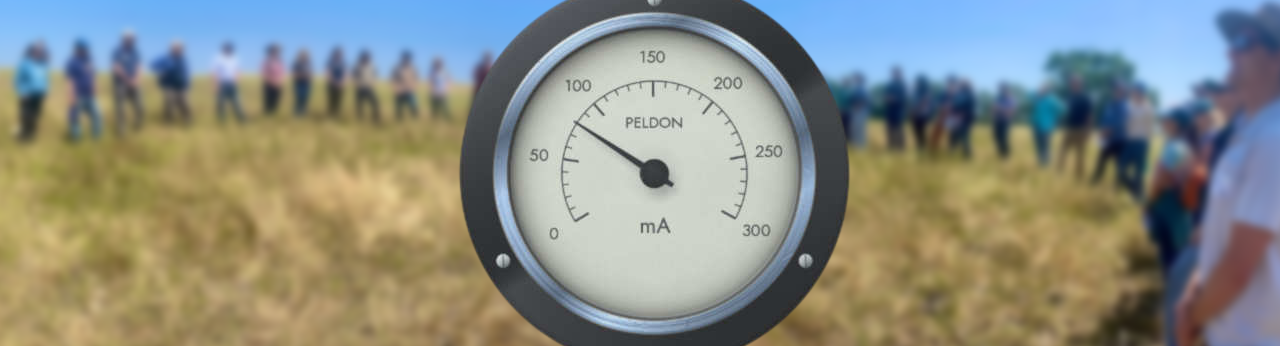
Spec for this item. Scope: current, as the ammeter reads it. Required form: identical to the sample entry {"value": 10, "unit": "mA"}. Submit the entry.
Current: {"value": 80, "unit": "mA"}
